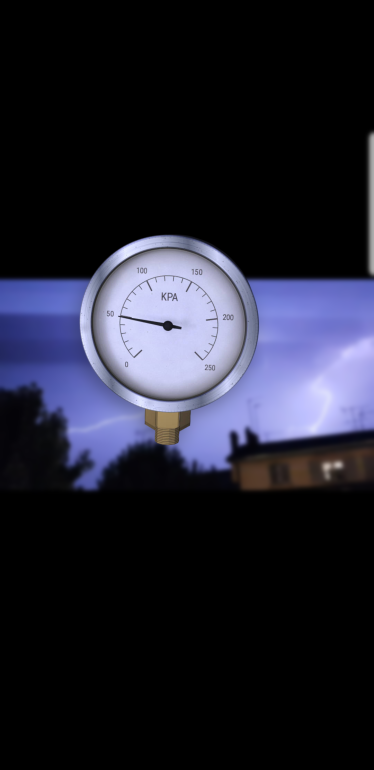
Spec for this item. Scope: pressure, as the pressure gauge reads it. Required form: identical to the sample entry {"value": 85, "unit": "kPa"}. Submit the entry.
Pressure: {"value": 50, "unit": "kPa"}
